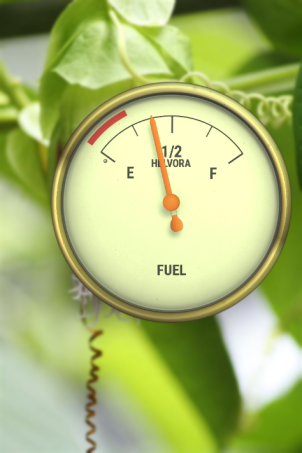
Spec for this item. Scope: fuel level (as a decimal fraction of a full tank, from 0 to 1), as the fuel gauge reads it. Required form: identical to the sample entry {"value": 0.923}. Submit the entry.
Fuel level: {"value": 0.375}
